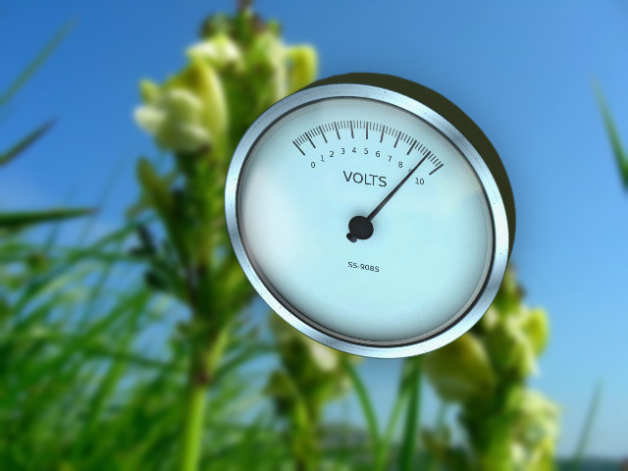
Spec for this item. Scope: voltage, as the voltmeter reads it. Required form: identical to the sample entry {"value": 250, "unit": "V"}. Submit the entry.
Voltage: {"value": 9, "unit": "V"}
